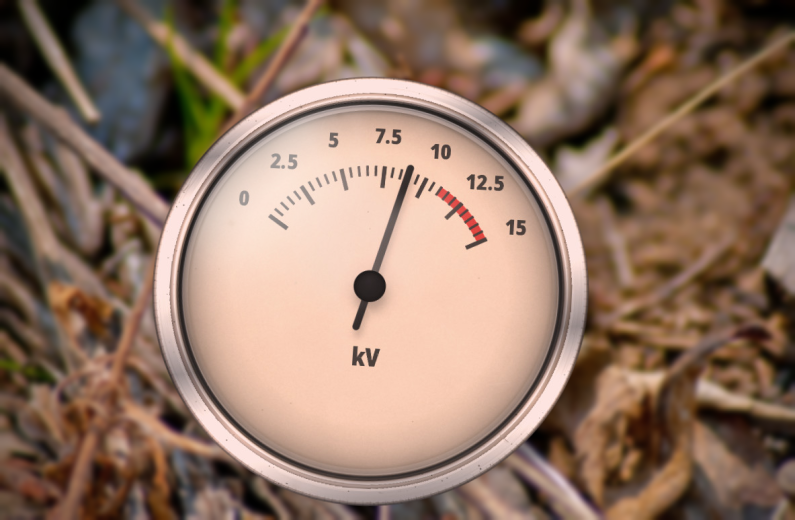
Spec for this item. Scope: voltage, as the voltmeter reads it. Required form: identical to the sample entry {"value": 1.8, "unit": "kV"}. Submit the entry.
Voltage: {"value": 9, "unit": "kV"}
